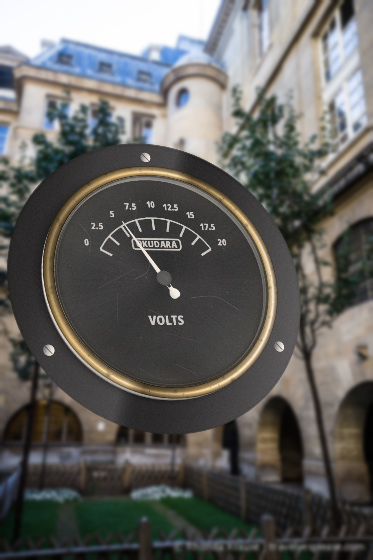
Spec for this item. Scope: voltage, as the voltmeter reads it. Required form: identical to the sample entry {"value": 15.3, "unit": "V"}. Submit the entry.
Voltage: {"value": 5, "unit": "V"}
